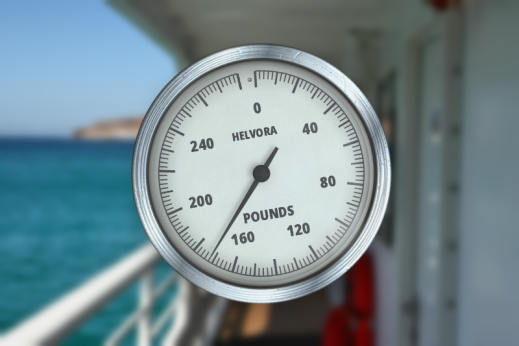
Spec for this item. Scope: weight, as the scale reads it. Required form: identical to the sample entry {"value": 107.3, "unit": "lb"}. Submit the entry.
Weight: {"value": 172, "unit": "lb"}
